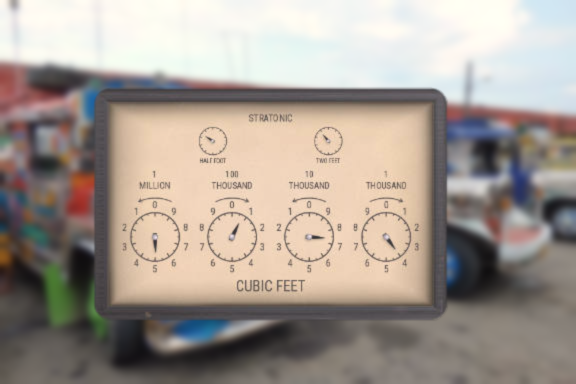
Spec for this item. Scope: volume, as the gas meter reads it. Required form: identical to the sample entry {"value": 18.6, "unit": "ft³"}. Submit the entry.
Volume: {"value": 507400, "unit": "ft³"}
